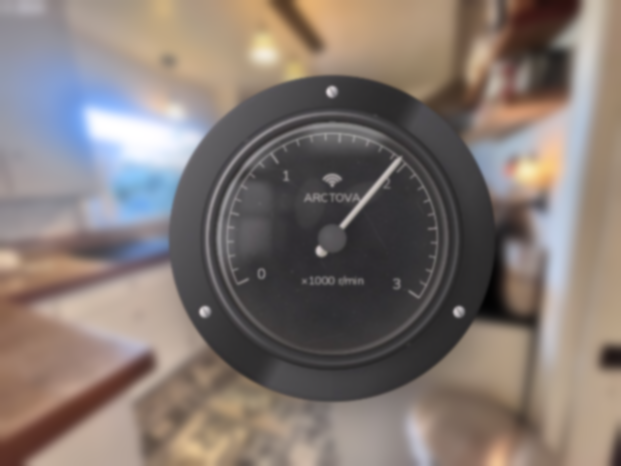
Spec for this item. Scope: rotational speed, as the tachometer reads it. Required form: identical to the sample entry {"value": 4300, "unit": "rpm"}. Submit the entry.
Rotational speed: {"value": 1950, "unit": "rpm"}
